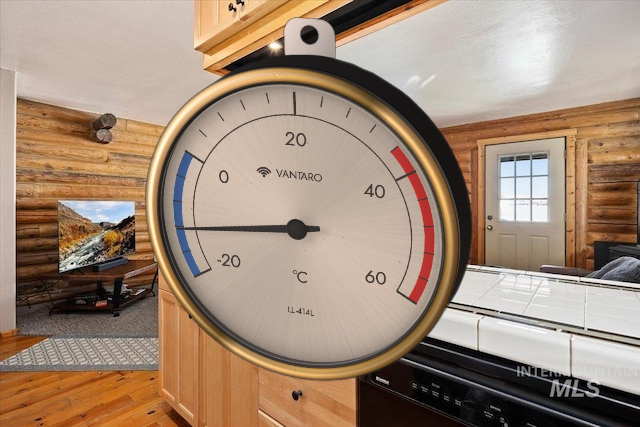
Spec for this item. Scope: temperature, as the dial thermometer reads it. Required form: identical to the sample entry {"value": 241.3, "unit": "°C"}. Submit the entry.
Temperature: {"value": -12, "unit": "°C"}
